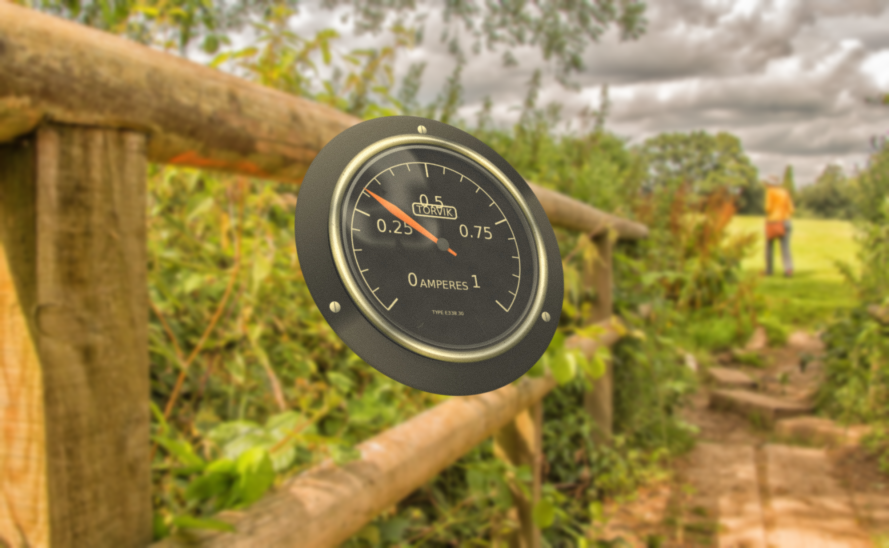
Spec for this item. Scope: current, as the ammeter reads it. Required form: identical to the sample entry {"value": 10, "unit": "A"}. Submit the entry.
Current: {"value": 0.3, "unit": "A"}
